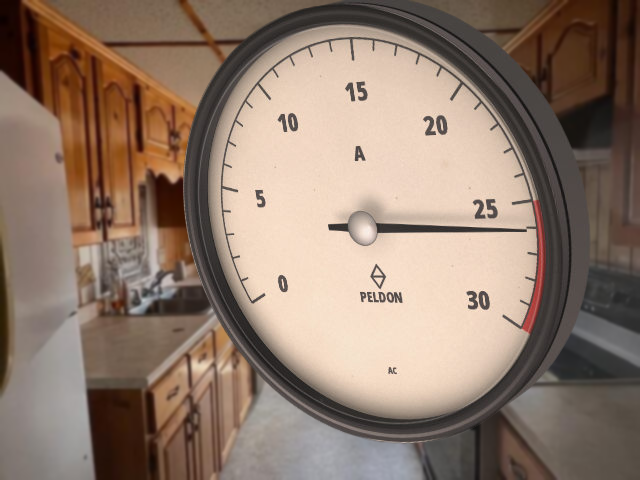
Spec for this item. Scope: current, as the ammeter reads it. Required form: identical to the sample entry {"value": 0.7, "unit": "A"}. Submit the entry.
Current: {"value": 26, "unit": "A"}
